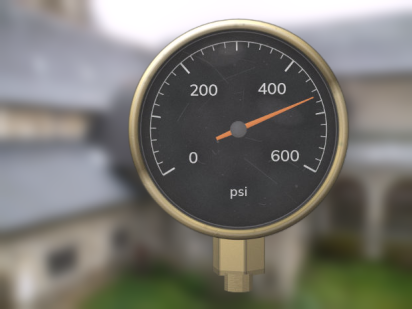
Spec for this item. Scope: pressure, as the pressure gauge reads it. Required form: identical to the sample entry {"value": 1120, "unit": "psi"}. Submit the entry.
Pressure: {"value": 470, "unit": "psi"}
